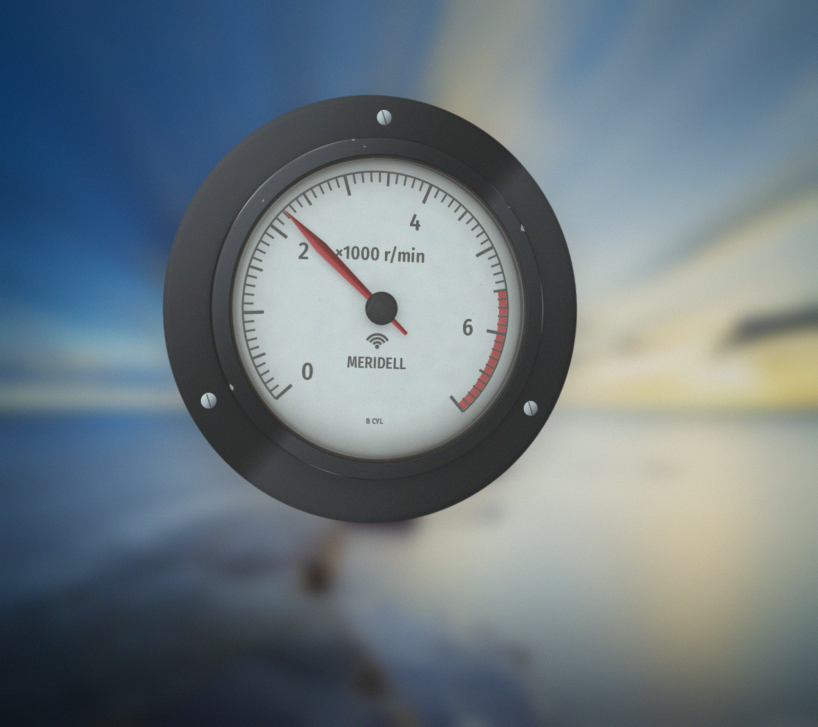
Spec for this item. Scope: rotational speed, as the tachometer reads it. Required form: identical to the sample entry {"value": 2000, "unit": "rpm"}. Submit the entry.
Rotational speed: {"value": 2200, "unit": "rpm"}
